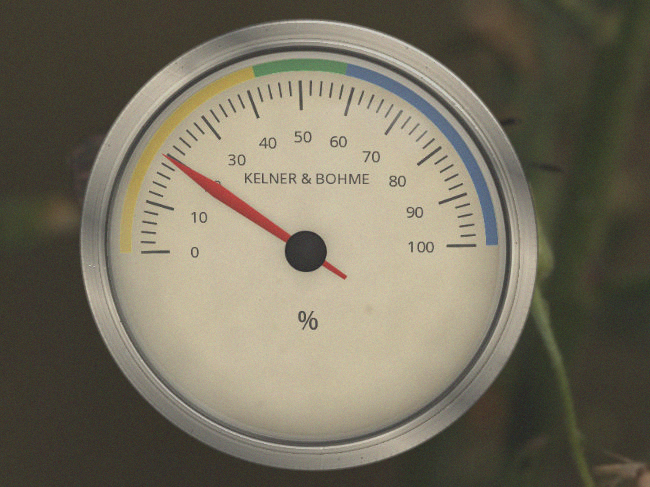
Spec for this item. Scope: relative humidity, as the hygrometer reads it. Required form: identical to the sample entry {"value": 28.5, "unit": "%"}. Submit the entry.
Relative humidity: {"value": 20, "unit": "%"}
